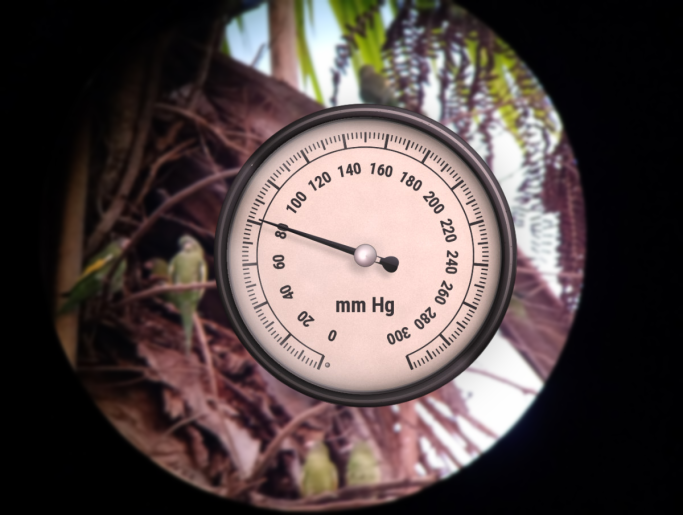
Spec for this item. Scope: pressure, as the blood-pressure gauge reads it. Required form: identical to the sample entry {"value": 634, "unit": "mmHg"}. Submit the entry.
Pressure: {"value": 82, "unit": "mmHg"}
